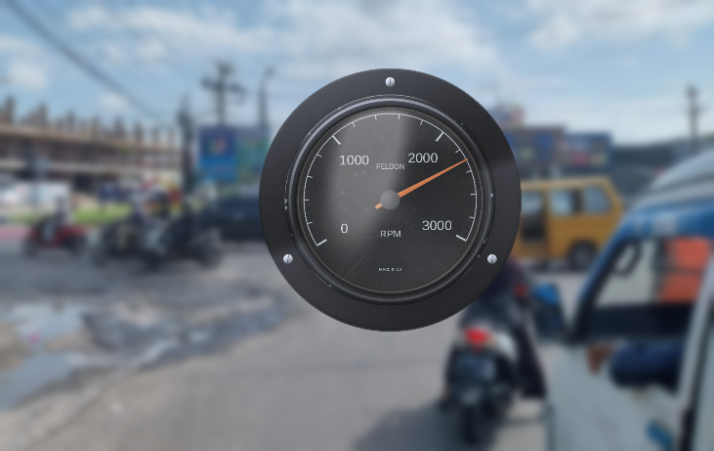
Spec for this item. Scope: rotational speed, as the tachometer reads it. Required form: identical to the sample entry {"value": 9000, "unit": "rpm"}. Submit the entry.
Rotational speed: {"value": 2300, "unit": "rpm"}
